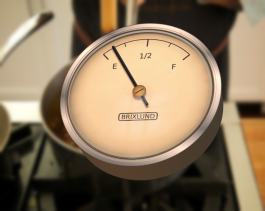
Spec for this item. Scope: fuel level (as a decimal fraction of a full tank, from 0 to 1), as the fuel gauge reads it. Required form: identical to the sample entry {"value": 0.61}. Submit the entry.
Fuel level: {"value": 0.125}
